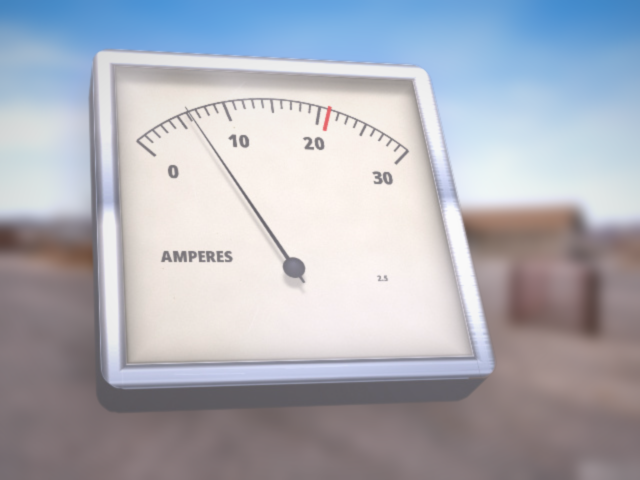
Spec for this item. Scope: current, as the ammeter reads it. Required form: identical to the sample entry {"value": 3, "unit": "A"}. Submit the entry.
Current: {"value": 6, "unit": "A"}
